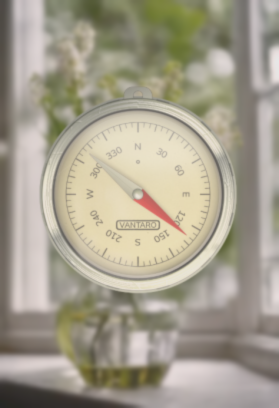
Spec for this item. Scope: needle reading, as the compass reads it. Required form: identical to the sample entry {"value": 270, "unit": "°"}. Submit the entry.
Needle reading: {"value": 130, "unit": "°"}
